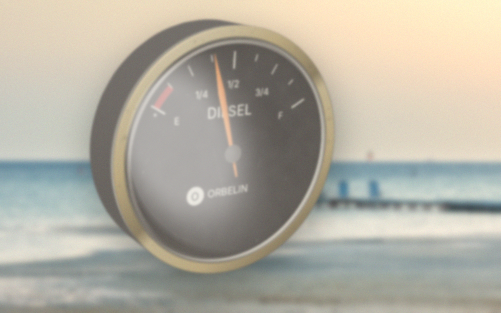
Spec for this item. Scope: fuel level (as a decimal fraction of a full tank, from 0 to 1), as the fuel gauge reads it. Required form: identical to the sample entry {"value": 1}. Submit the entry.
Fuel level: {"value": 0.375}
